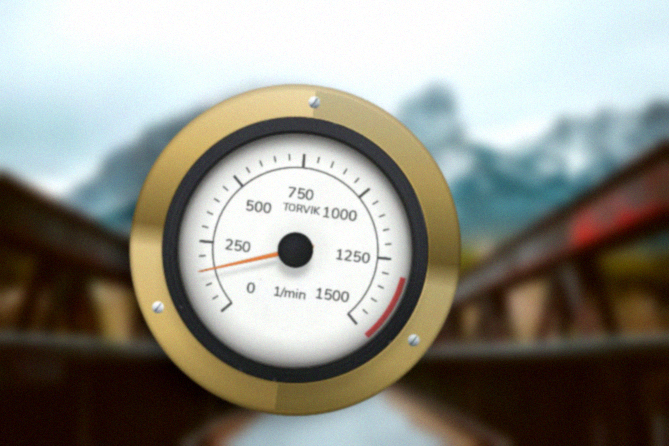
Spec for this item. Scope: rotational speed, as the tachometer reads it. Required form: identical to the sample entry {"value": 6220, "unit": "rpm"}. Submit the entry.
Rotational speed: {"value": 150, "unit": "rpm"}
